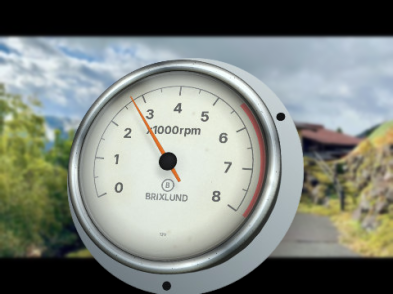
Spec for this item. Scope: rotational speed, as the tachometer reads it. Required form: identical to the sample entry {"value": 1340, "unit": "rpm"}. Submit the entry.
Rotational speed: {"value": 2750, "unit": "rpm"}
